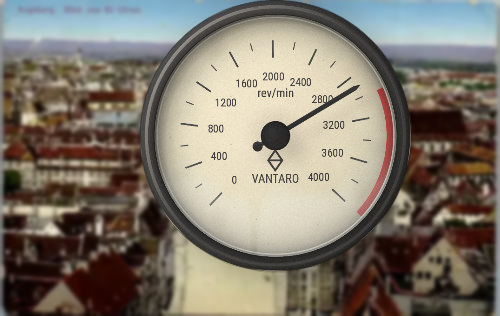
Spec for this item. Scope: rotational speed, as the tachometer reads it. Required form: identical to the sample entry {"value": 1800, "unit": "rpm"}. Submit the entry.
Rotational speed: {"value": 2900, "unit": "rpm"}
